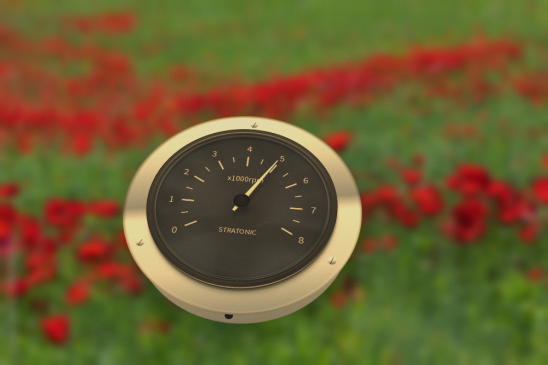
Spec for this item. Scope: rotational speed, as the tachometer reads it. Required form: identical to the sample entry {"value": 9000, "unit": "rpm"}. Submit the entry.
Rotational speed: {"value": 5000, "unit": "rpm"}
